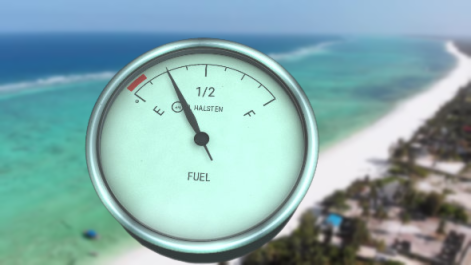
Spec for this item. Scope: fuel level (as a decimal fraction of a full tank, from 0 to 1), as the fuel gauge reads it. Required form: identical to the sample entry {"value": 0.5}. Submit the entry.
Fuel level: {"value": 0.25}
